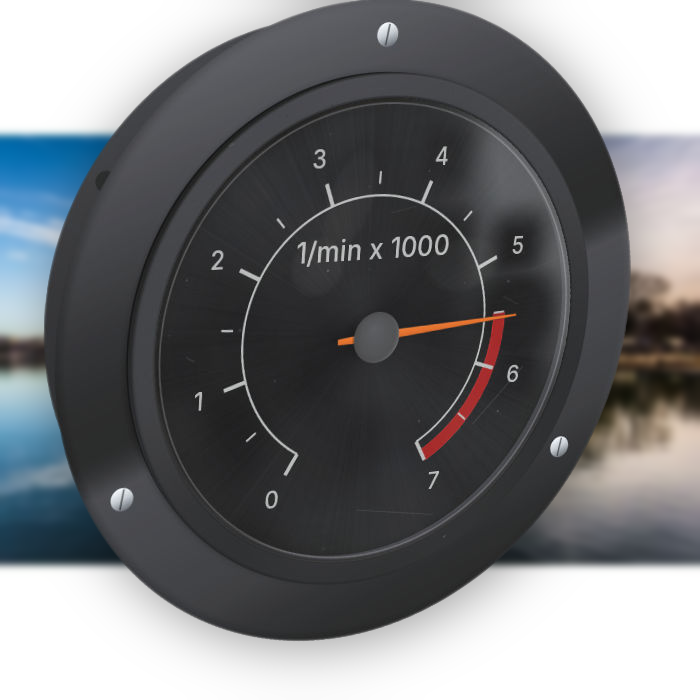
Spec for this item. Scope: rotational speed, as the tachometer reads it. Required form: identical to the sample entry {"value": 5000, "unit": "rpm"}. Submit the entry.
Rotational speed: {"value": 5500, "unit": "rpm"}
